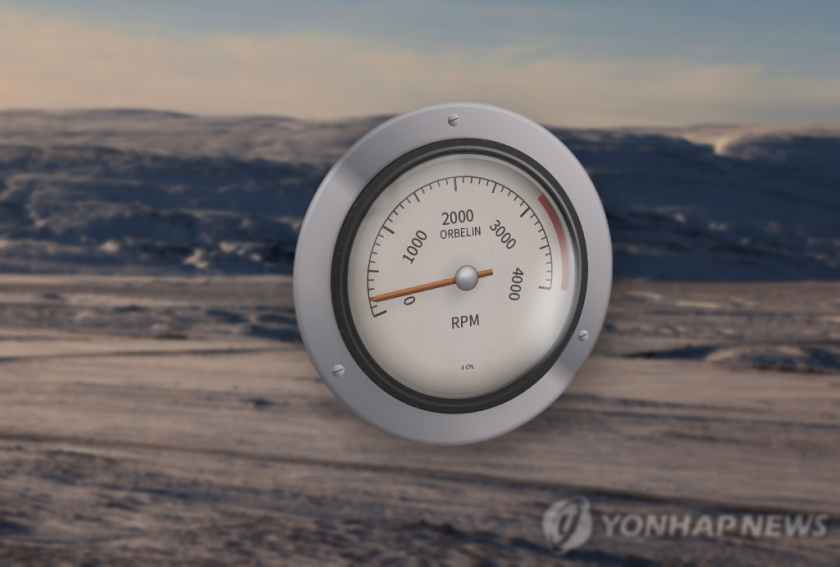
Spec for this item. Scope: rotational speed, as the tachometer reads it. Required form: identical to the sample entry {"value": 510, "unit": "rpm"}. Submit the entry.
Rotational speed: {"value": 200, "unit": "rpm"}
